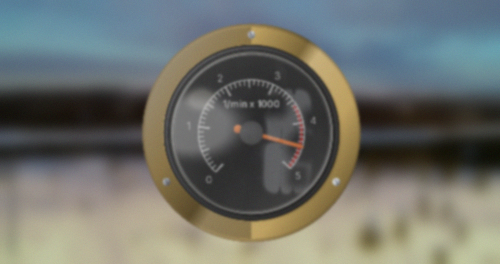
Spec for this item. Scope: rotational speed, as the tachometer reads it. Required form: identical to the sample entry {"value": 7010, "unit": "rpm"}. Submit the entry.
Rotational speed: {"value": 4500, "unit": "rpm"}
